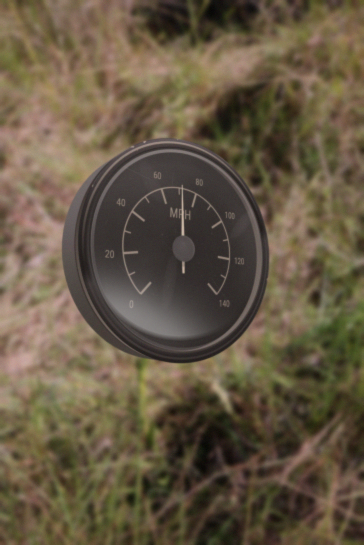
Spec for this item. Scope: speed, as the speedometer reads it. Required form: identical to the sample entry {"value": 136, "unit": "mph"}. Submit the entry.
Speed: {"value": 70, "unit": "mph"}
